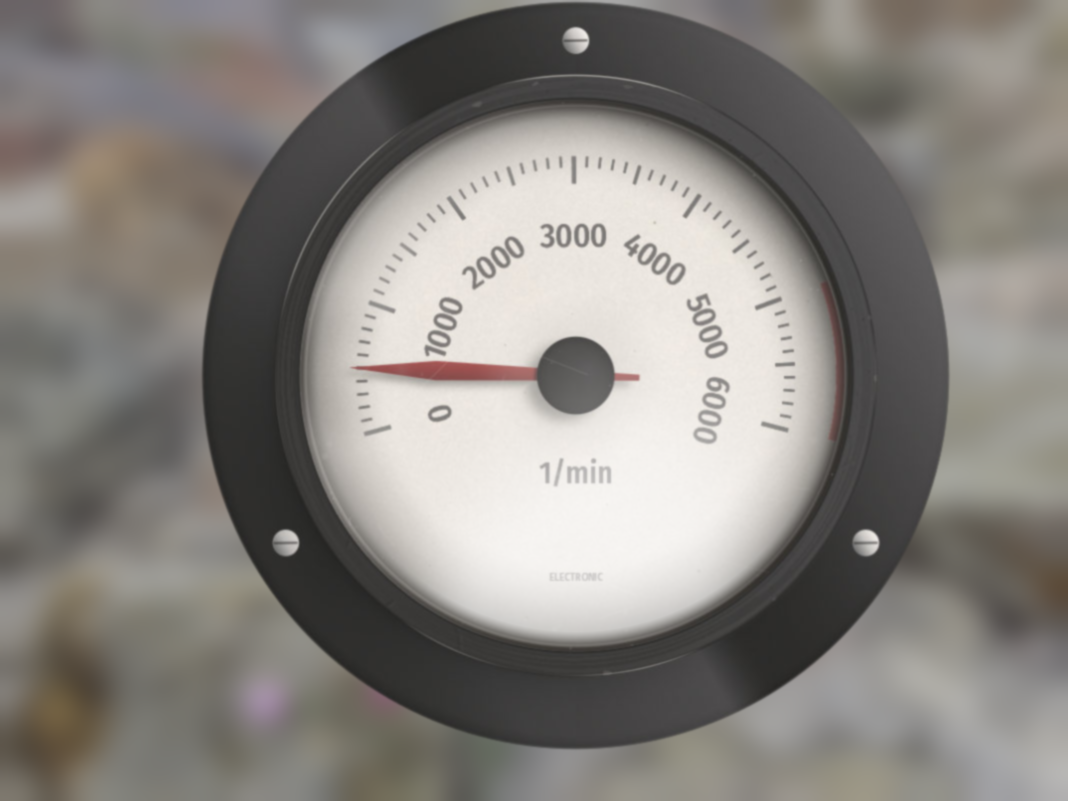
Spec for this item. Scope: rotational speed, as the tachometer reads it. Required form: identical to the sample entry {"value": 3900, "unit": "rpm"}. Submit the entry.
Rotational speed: {"value": 500, "unit": "rpm"}
